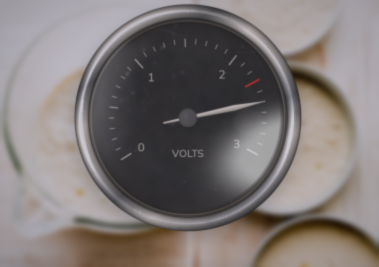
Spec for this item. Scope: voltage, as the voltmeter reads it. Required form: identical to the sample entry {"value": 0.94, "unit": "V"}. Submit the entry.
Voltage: {"value": 2.5, "unit": "V"}
